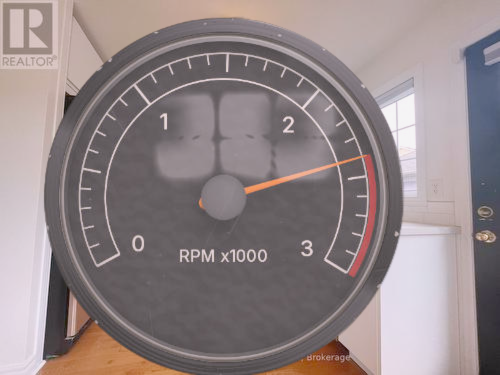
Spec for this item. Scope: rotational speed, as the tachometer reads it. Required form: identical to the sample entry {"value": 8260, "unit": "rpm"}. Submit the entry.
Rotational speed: {"value": 2400, "unit": "rpm"}
